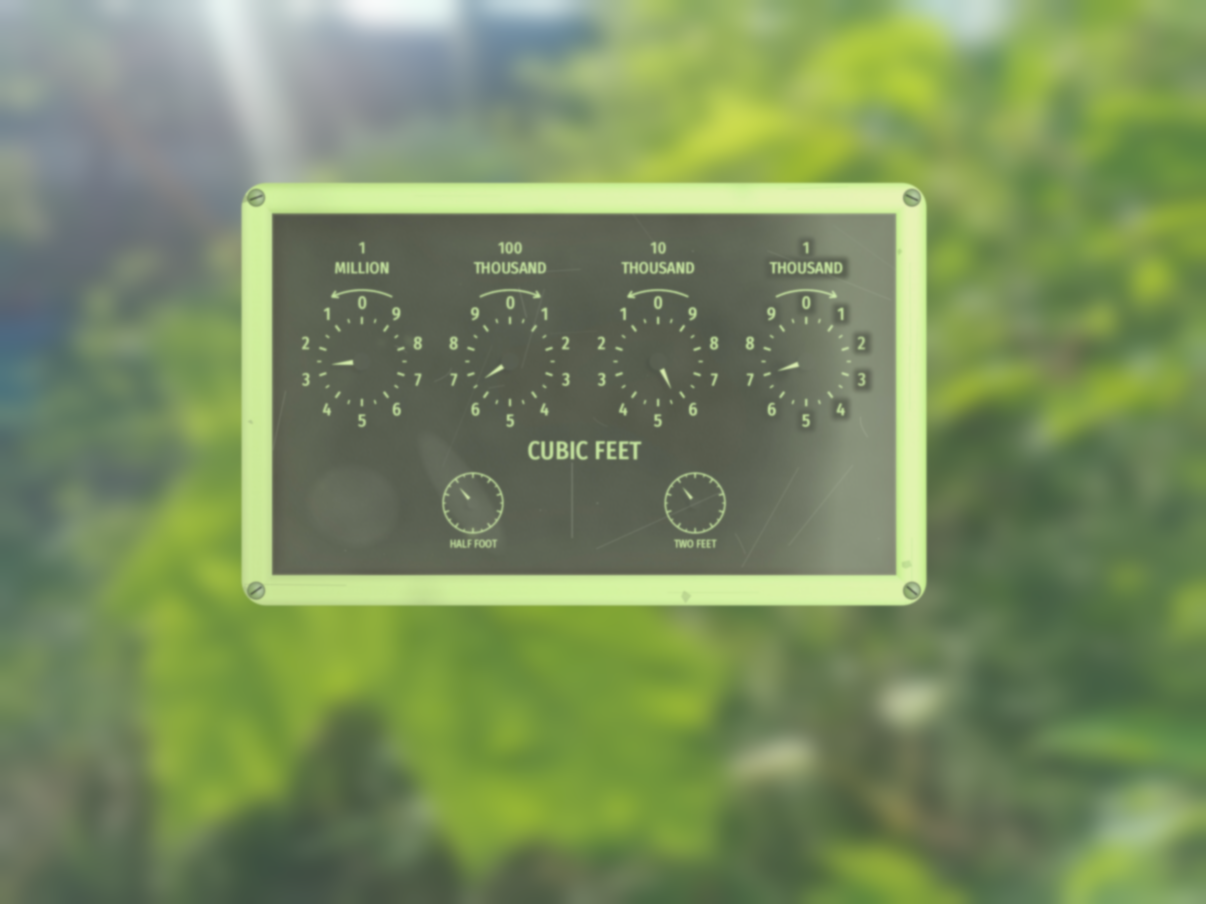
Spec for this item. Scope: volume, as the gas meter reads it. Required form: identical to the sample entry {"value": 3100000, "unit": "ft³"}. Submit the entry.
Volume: {"value": 265700, "unit": "ft³"}
